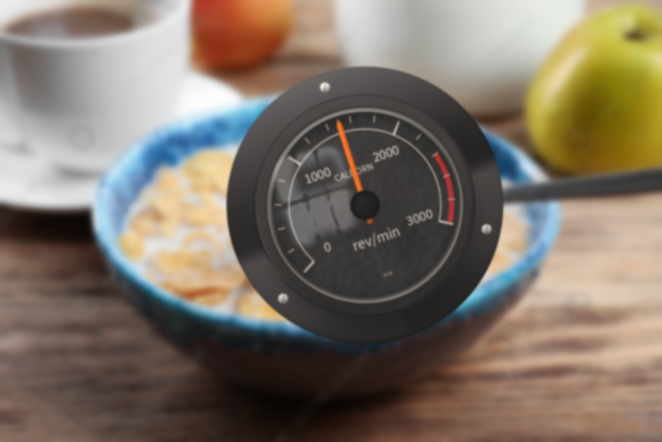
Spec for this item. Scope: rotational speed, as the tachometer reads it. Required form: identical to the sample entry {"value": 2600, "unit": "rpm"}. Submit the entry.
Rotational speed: {"value": 1500, "unit": "rpm"}
